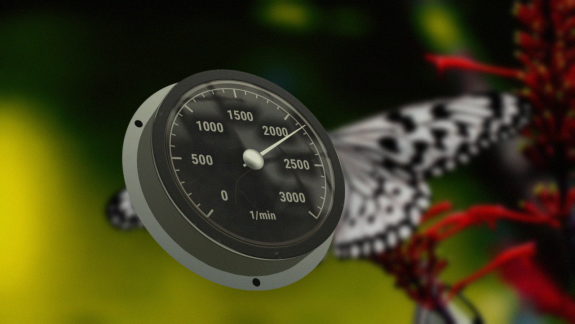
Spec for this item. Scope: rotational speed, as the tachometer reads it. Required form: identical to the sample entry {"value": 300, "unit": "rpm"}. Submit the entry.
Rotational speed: {"value": 2150, "unit": "rpm"}
